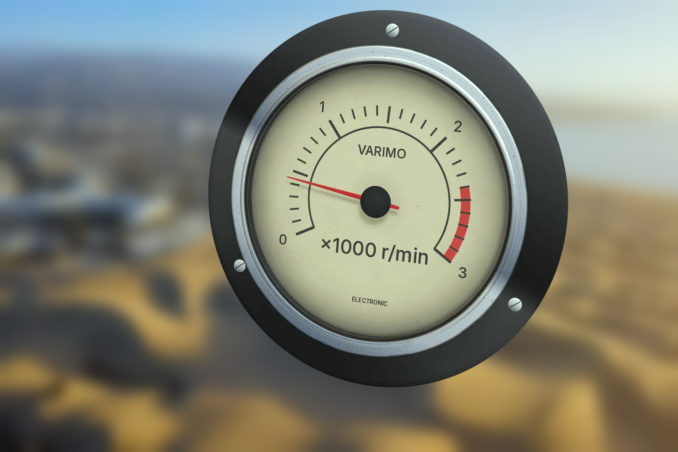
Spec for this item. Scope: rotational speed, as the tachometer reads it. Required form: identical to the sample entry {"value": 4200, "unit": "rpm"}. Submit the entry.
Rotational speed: {"value": 450, "unit": "rpm"}
